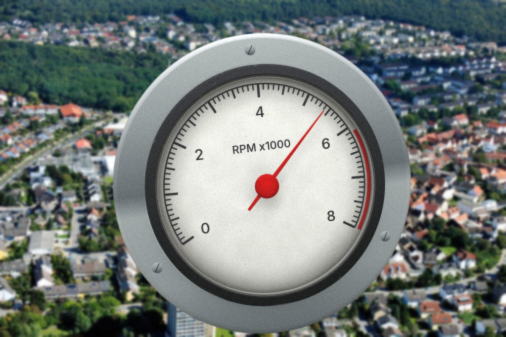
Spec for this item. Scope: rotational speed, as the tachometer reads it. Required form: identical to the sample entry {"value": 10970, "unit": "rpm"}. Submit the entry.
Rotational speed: {"value": 5400, "unit": "rpm"}
